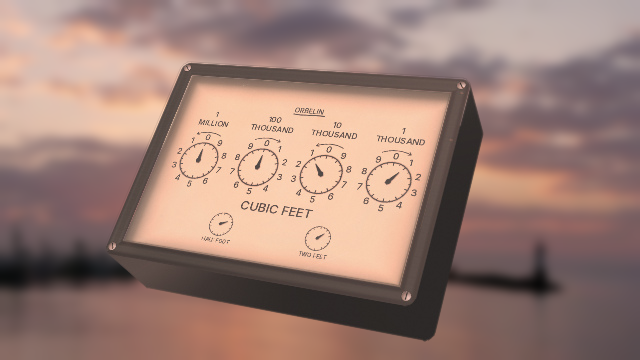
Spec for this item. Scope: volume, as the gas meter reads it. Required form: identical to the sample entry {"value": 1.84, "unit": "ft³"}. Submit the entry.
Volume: {"value": 1100, "unit": "ft³"}
